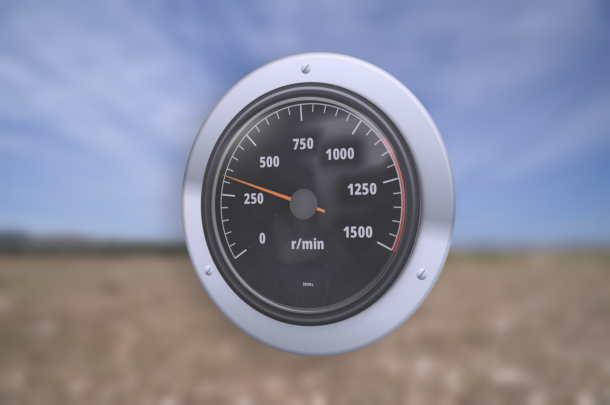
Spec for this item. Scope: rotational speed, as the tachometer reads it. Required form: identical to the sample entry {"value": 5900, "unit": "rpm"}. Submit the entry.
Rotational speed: {"value": 325, "unit": "rpm"}
